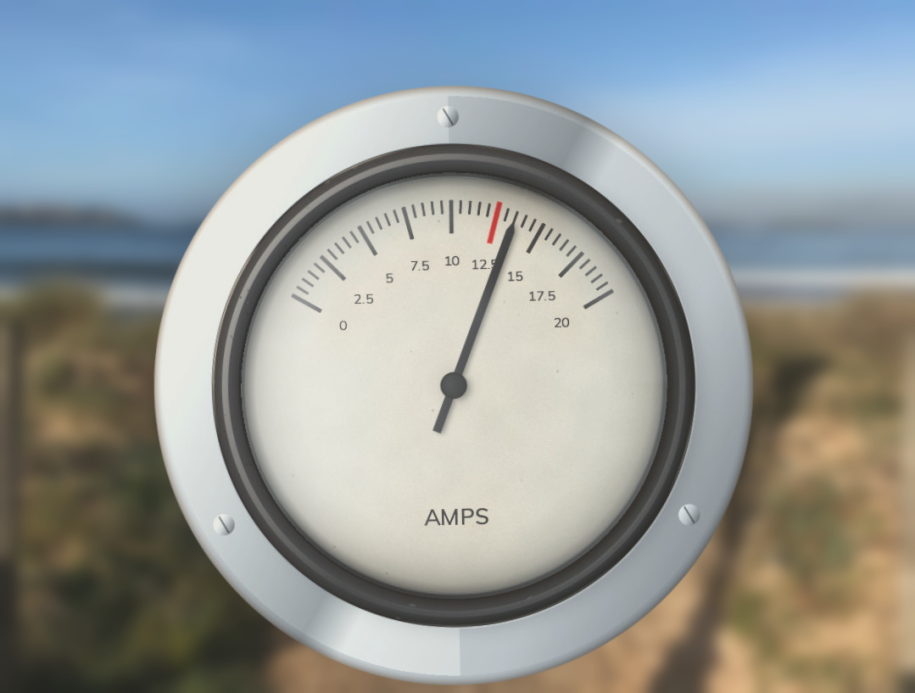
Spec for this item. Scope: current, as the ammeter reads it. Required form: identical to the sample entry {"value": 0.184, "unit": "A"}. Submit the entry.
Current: {"value": 13.5, "unit": "A"}
